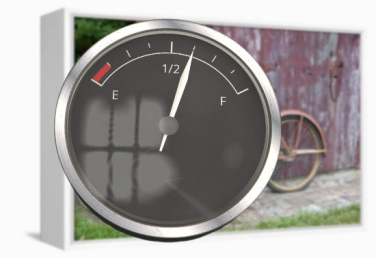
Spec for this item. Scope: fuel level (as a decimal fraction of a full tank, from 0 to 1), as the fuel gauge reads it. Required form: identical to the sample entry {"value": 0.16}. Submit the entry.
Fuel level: {"value": 0.625}
